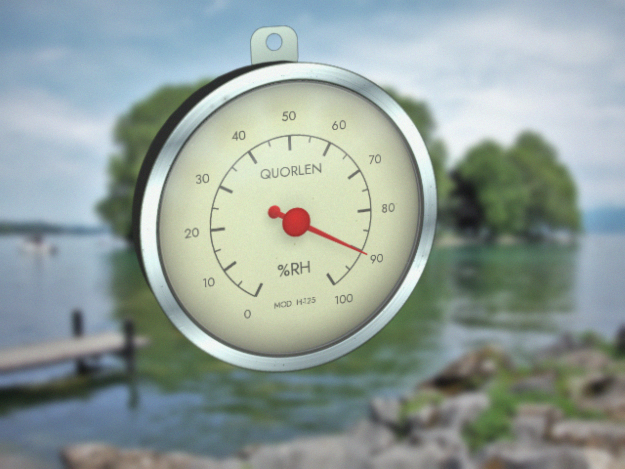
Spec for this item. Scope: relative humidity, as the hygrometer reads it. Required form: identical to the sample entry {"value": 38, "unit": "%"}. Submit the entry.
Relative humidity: {"value": 90, "unit": "%"}
